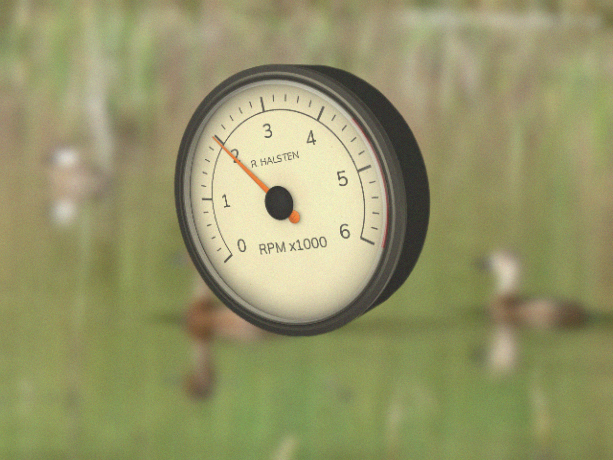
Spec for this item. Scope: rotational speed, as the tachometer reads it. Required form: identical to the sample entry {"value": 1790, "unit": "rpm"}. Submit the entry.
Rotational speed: {"value": 2000, "unit": "rpm"}
